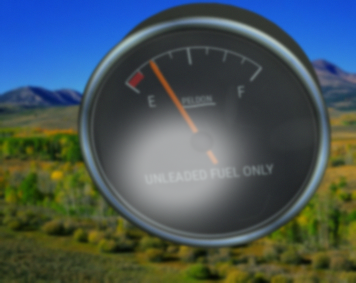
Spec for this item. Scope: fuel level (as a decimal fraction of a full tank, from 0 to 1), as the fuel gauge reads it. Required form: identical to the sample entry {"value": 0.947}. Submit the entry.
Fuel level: {"value": 0.25}
